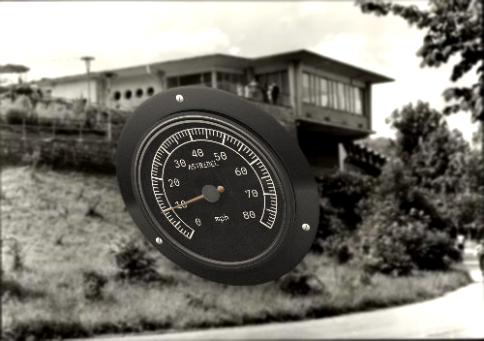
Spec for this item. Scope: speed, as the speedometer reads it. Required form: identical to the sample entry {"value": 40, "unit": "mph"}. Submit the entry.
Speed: {"value": 10, "unit": "mph"}
